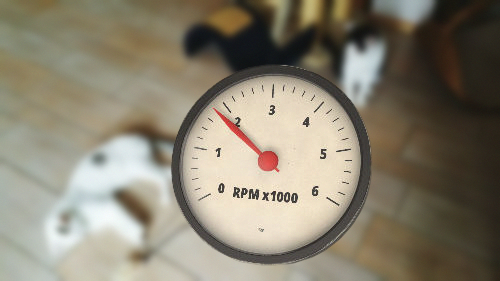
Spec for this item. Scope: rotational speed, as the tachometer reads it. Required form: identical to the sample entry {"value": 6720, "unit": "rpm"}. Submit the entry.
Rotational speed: {"value": 1800, "unit": "rpm"}
